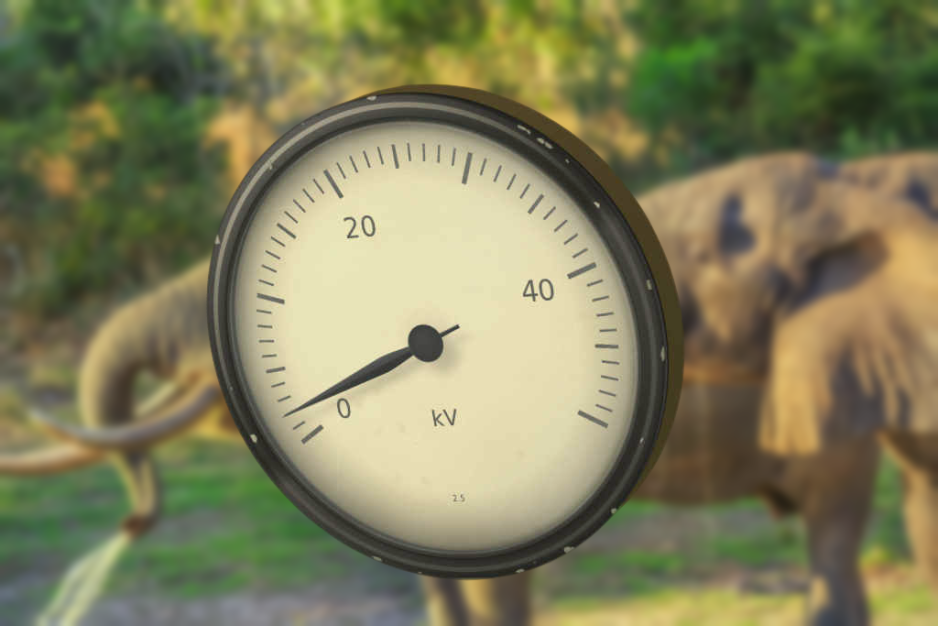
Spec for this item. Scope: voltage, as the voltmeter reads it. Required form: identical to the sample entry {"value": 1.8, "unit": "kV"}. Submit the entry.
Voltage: {"value": 2, "unit": "kV"}
